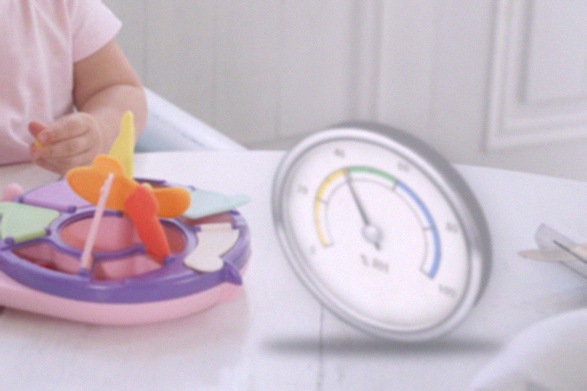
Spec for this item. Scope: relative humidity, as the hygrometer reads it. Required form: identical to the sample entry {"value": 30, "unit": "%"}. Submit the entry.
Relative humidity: {"value": 40, "unit": "%"}
